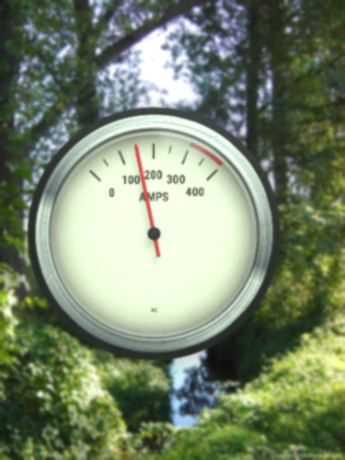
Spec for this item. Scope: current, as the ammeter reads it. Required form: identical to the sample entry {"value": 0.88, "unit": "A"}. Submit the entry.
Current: {"value": 150, "unit": "A"}
